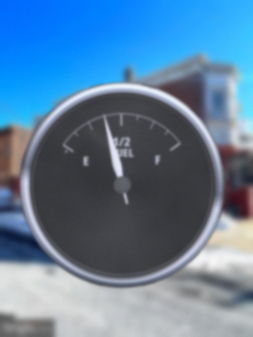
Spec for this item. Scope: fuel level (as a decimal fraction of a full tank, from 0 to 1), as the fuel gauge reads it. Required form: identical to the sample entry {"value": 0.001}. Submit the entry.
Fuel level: {"value": 0.375}
